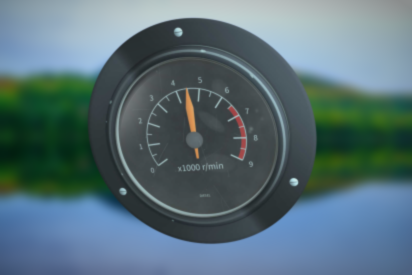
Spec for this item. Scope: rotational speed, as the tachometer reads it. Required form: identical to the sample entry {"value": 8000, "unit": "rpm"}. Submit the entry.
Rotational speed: {"value": 4500, "unit": "rpm"}
